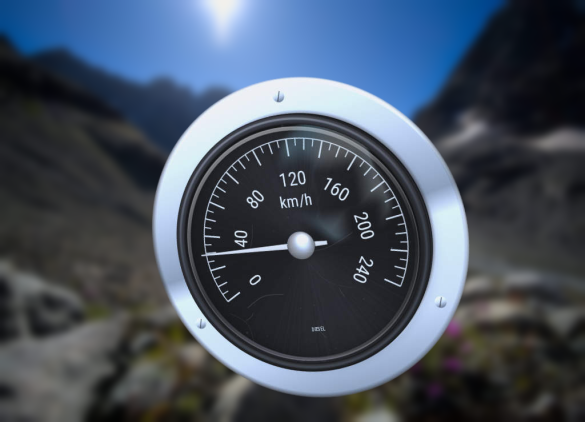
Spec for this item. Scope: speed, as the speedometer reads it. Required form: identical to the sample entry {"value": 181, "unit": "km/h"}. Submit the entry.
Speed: {"value": 30, "unit": "km/h"}
